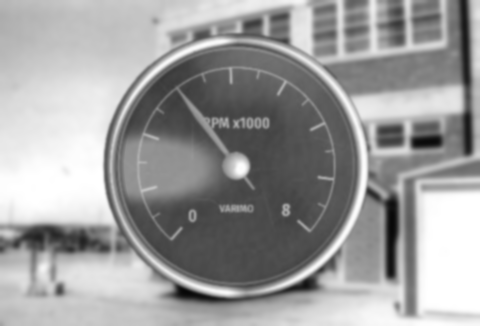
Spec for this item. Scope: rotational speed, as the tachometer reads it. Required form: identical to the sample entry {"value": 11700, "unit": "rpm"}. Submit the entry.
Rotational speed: {"value": 3000, "unit": "rpm"}
